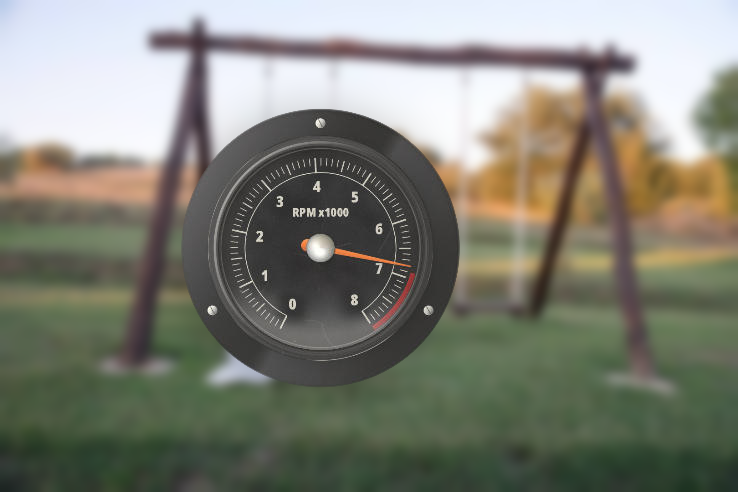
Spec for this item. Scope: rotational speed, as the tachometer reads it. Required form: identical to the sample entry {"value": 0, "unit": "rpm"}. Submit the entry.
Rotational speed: {"value": 6800, "unit": "rpm"}
